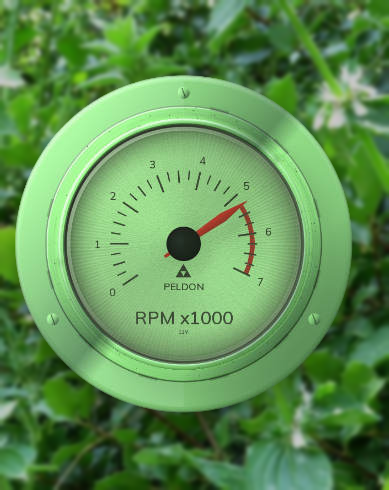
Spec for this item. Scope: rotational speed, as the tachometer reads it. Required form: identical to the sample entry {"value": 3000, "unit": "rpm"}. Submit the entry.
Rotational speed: {"value": 5250, "unit": "rpm"}
